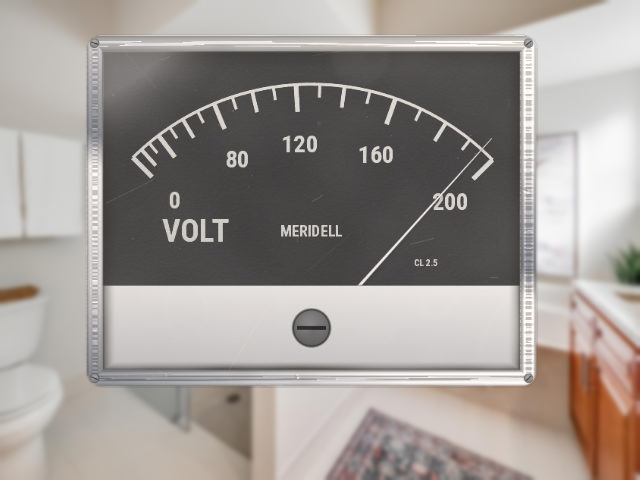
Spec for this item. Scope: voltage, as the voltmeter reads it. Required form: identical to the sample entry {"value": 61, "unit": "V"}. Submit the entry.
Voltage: {"value": 195, "unit": "V"}
